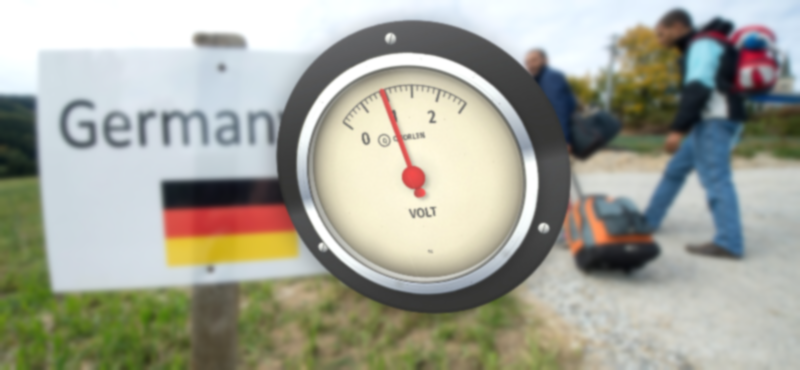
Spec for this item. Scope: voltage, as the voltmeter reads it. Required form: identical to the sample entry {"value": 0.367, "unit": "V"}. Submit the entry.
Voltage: {"value": 1, "unit": "V"}
